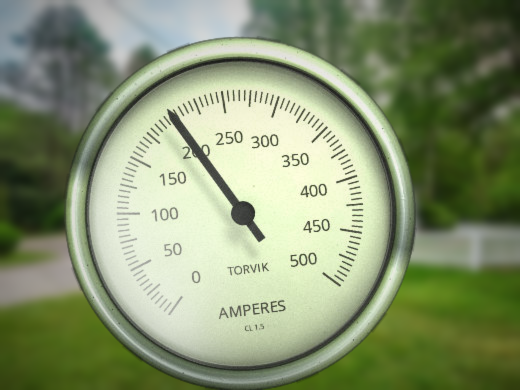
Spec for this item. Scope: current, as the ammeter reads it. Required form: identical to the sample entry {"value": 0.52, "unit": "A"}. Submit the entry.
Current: {"value": 200, "unit": "A"}
